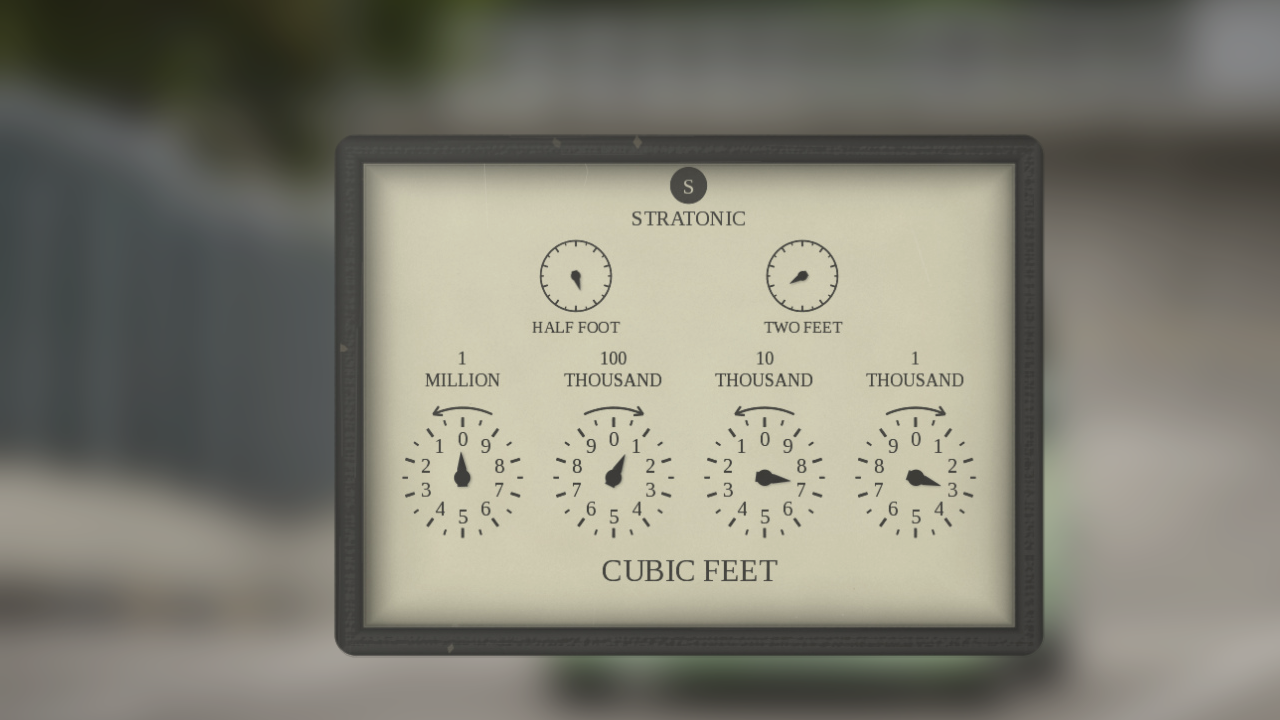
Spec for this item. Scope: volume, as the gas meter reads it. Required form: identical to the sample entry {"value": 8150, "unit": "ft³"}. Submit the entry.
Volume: {"value": 7300, "unit": "ft³"}
